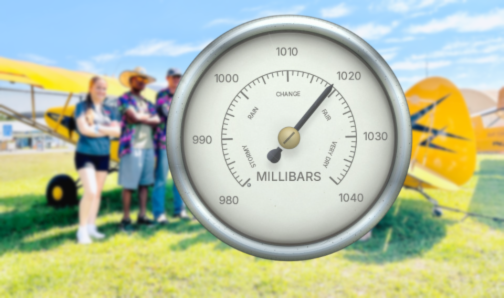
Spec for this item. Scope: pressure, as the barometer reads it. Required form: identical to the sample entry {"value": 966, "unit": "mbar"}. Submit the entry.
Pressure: {"value": 1019, "unit": "mbar"}
